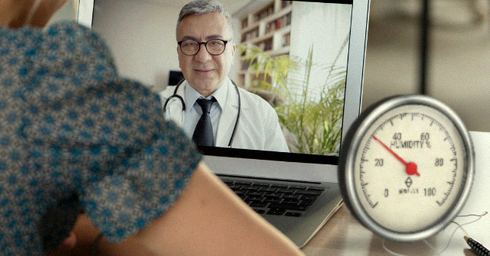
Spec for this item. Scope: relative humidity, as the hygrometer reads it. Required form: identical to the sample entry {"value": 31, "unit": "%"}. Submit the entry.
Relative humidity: {"value": 30, "unit": "%"}
